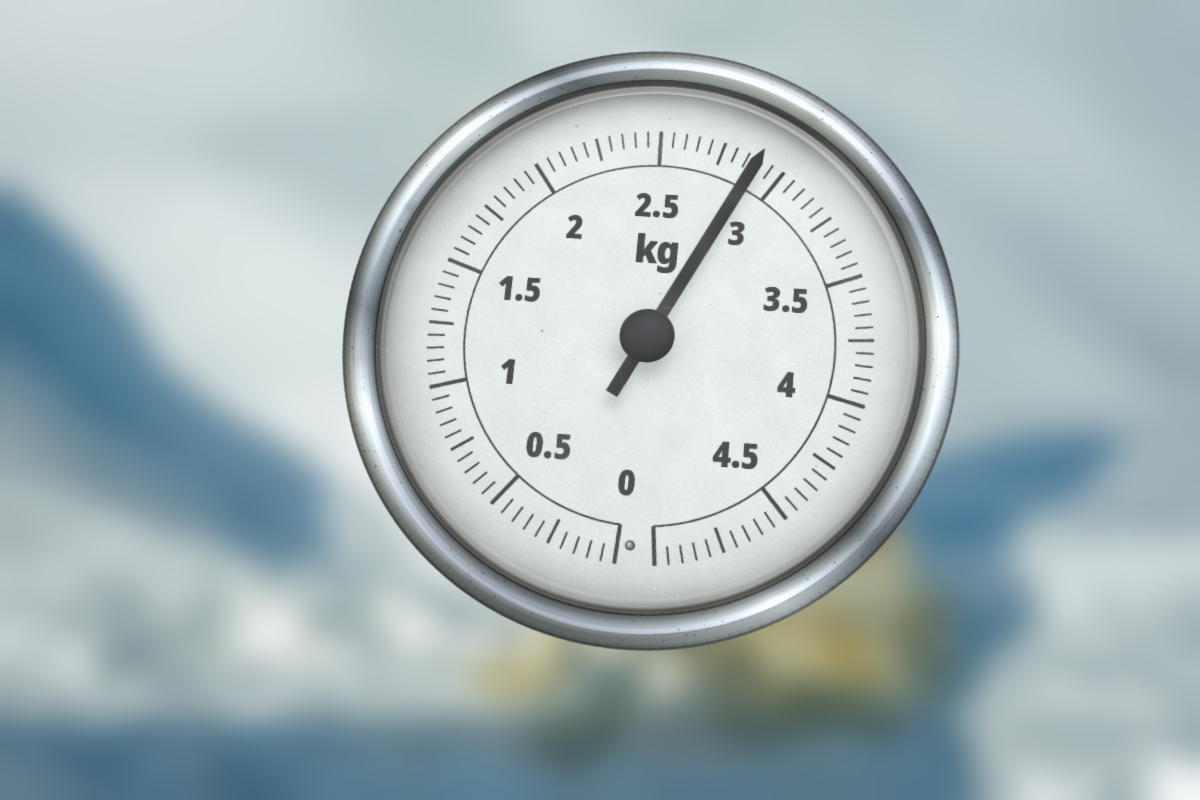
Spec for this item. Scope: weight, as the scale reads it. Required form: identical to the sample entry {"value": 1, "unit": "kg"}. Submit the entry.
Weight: {"value": 2.9, "unit": "kg"}
